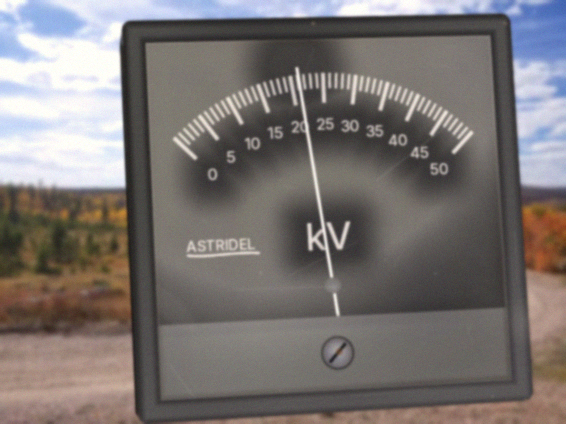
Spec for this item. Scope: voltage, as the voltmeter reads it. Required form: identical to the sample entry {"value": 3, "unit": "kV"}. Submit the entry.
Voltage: {"value": 21, "unit": "kV"}
